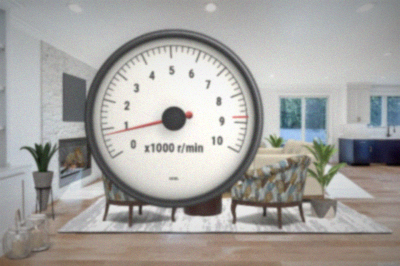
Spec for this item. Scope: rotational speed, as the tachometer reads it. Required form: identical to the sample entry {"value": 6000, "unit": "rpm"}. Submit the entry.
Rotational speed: {"value": 800, "unit": "rpm"}
